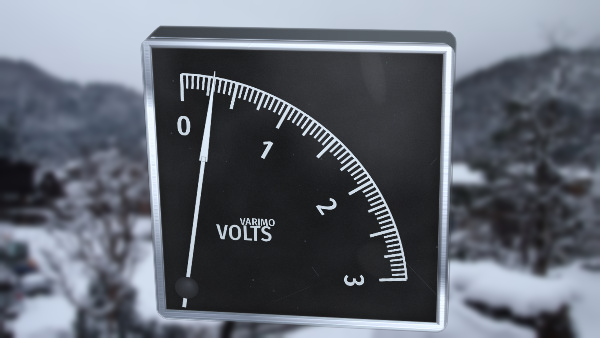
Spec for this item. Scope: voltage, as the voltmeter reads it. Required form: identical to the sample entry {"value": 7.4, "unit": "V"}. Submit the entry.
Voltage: {"value": 0.3, "unit": "V"}
